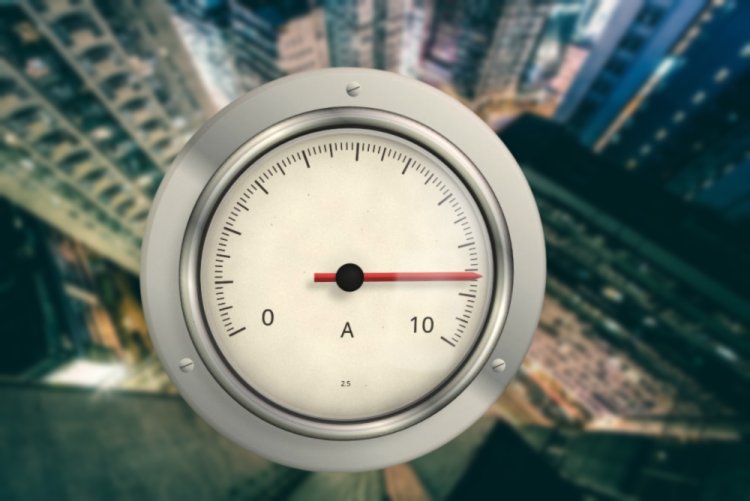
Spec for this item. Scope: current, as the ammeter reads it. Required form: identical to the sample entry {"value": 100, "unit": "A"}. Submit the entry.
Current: {"value": 8.6, "unit": "A"}
